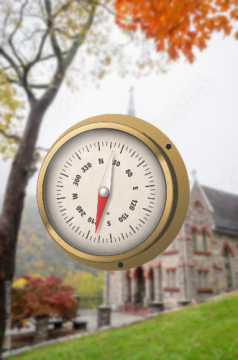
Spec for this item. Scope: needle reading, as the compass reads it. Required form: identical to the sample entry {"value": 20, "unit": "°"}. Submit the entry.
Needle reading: {"value": 200, "unit": "°"}
